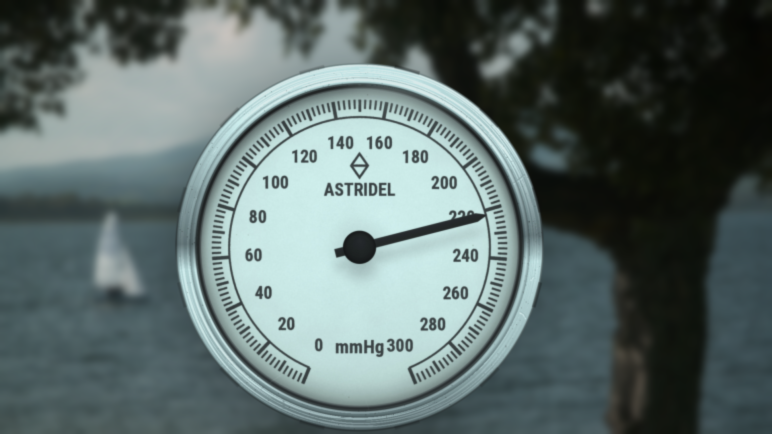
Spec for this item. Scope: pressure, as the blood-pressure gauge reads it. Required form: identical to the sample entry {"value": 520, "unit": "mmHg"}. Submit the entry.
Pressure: {"value": 222, "unit": "mmHg"}
